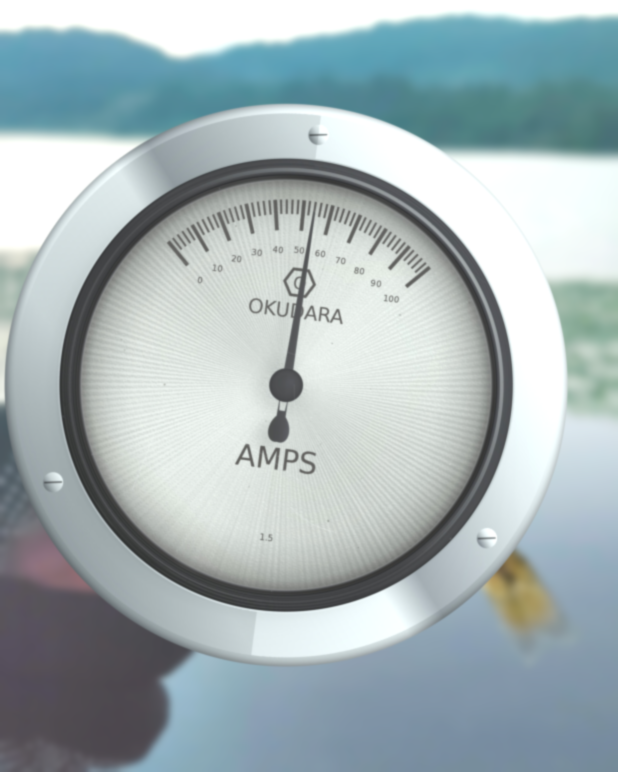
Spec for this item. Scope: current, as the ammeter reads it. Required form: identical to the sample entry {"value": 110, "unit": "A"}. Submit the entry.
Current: {"value": 54, "unit": "A"}
